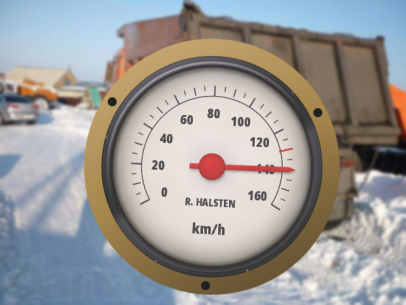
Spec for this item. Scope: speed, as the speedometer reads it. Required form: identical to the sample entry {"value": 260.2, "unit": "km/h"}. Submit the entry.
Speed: {"value": 140, "unit": "km/h"}
